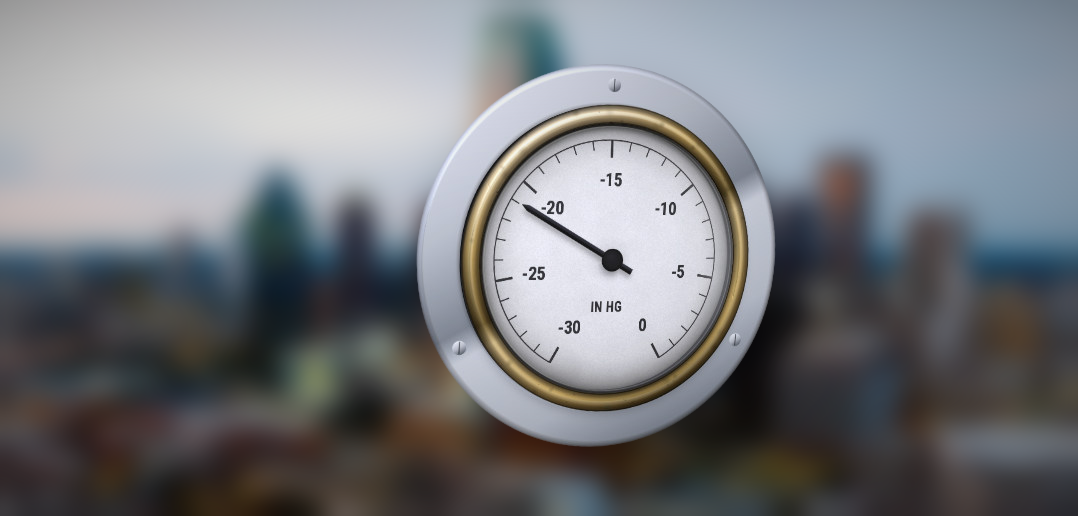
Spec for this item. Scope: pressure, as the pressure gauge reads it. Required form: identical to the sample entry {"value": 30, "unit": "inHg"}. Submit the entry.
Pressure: {"value": -21, "unit": "inHg"}
